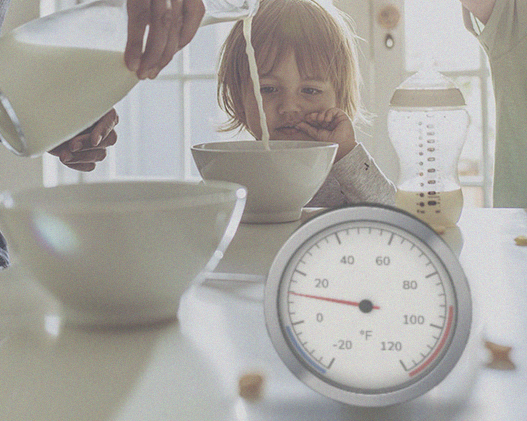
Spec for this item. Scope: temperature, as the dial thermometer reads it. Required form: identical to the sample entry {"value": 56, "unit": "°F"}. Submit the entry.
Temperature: {"value": 12, "unit": "°F"}
